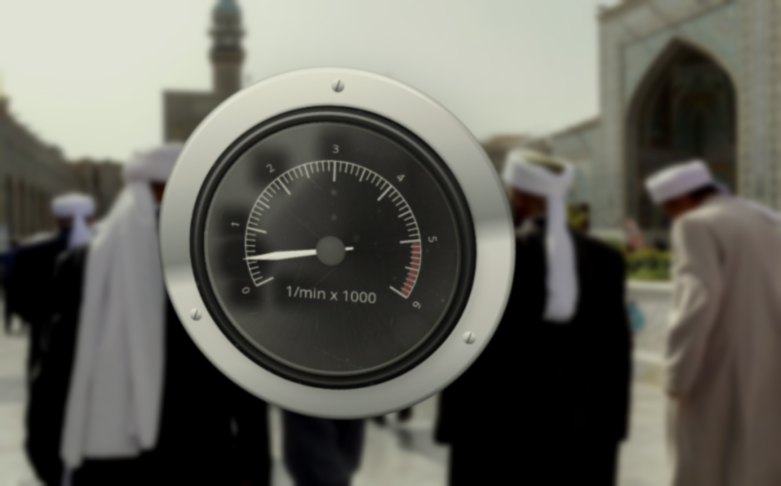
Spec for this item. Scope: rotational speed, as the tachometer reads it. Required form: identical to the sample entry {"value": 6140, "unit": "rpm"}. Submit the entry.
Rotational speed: {"value": 500, "unit": "rpm"}
